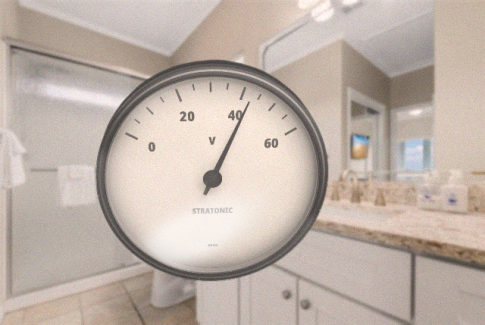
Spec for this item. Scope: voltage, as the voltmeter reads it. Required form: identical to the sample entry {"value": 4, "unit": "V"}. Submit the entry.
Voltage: {"value": 42.5, "unit": "V"}
